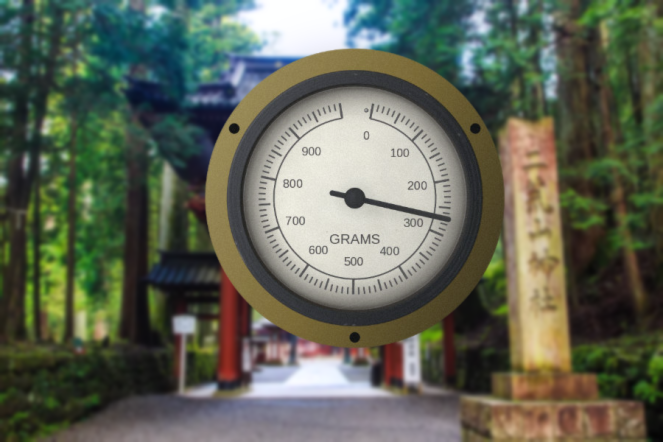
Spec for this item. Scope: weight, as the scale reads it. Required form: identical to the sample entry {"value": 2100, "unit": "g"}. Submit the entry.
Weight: {"value": 270, "unit": "g"}
